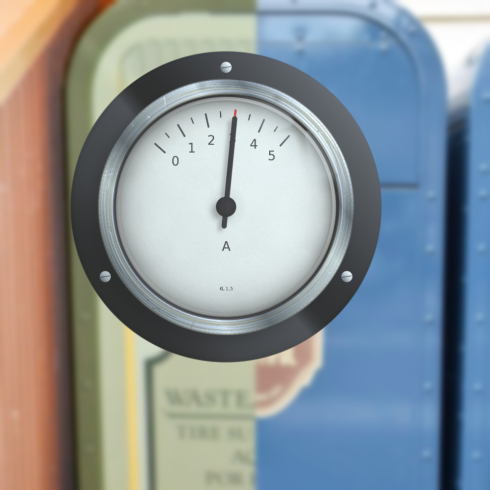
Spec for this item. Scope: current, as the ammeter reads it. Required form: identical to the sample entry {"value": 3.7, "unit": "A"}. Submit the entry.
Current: {"value": 3, "unit": "A"}
